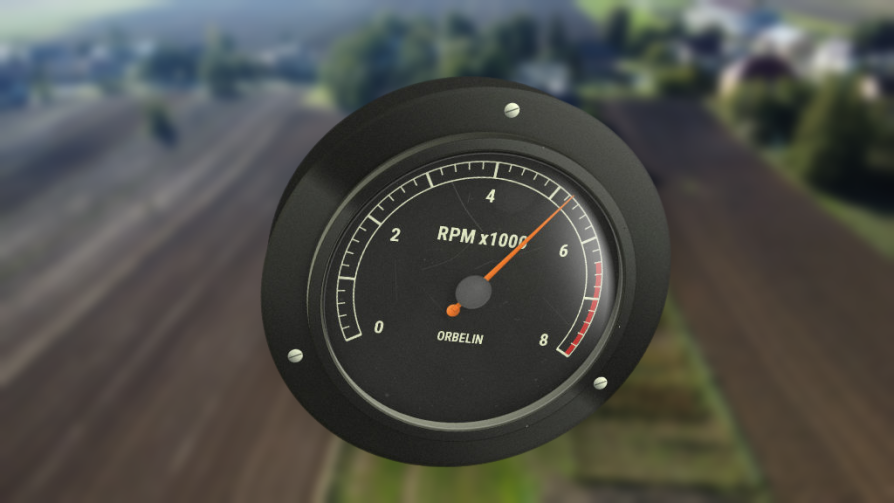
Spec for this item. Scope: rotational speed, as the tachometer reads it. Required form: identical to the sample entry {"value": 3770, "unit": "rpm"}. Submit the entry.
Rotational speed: {"value": 5200, "unit": "rpm"}
